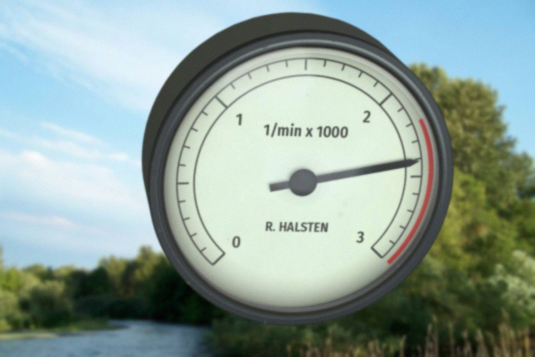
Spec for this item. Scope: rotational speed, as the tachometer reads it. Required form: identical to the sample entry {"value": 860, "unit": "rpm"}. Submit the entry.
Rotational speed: {"value": 2400, "unit": "rpm"}
